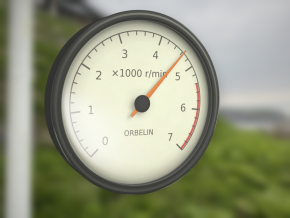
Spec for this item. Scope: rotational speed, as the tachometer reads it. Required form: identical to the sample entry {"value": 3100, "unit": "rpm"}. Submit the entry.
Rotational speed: {"value": 4600, "unit": "rpm"}
